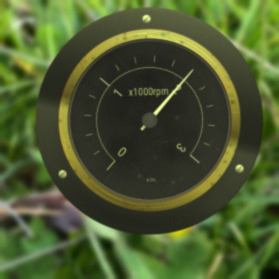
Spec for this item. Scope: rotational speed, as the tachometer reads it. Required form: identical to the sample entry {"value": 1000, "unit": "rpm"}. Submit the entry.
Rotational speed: {"value": 2000, "unit": "rpm"}
